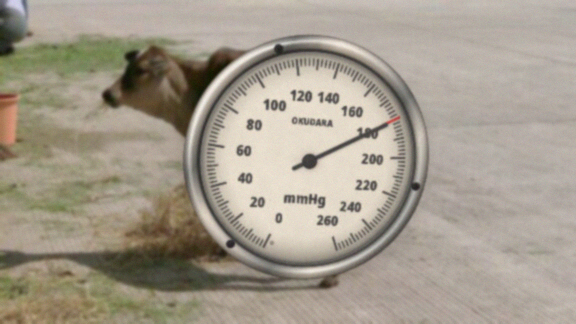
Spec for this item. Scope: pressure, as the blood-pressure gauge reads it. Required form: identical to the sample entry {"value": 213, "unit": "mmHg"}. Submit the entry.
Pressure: {"value": 180, "unit": "mmHg"}
